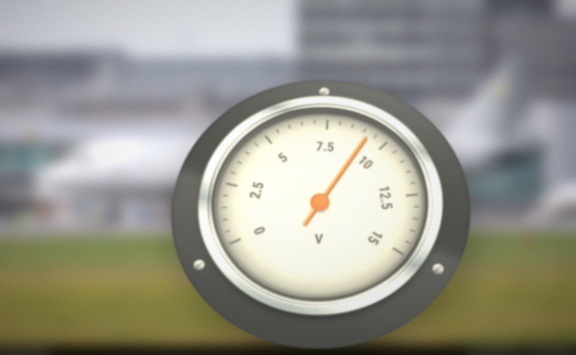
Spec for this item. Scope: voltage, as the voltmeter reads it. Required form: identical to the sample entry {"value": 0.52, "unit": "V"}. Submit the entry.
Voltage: {"value": 9.25, "unit": "V"}
